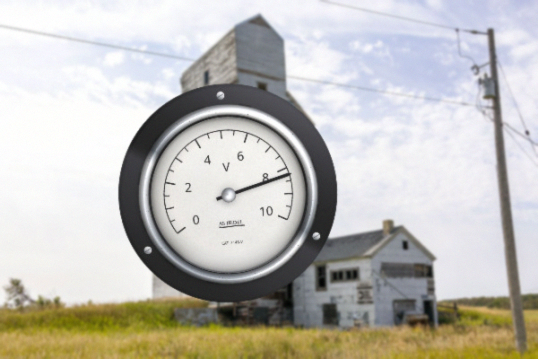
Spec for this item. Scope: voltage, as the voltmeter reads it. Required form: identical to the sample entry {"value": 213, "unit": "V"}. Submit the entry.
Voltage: {"value": 8.25, "unit": "V"}
